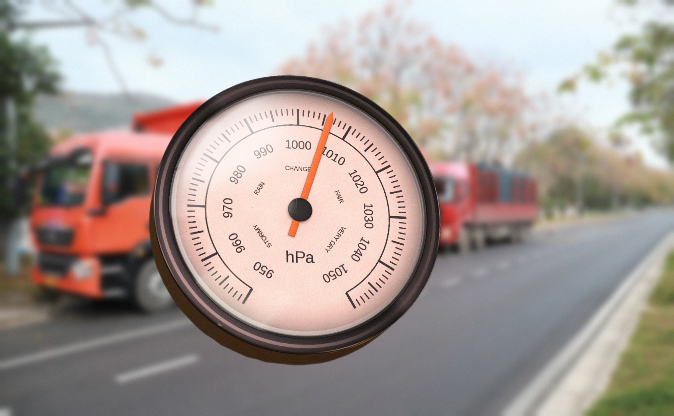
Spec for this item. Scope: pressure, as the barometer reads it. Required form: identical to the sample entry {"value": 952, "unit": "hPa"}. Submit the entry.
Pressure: {"value": 1006, "unit": "hPa"}
